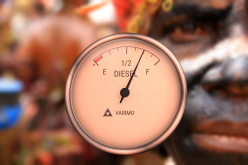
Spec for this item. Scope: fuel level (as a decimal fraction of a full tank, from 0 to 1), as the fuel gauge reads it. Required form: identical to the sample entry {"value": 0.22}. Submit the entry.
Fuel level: {"value": 0.75}
